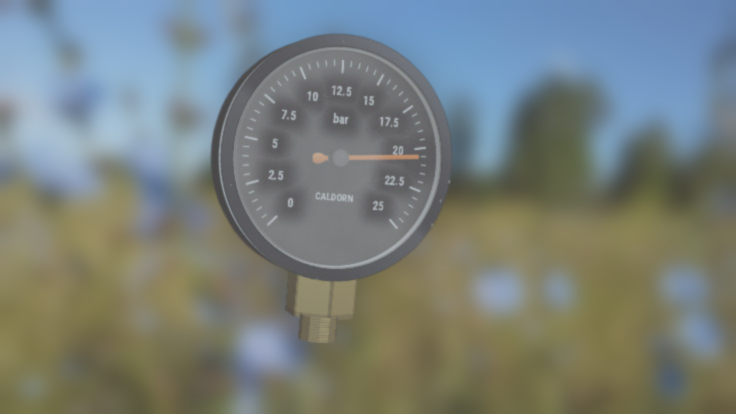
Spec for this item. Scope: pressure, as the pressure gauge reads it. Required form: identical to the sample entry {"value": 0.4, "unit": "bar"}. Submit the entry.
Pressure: {"value": 20.5, "unit": "bar"}
